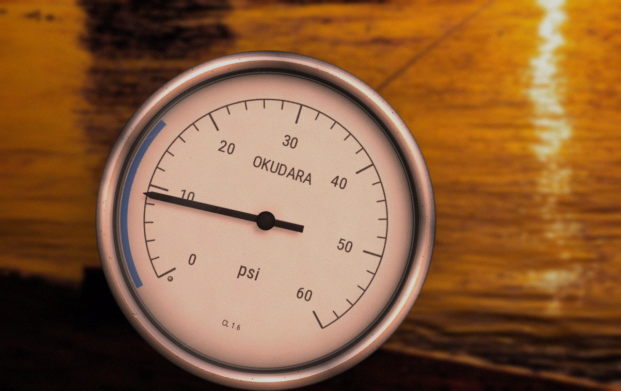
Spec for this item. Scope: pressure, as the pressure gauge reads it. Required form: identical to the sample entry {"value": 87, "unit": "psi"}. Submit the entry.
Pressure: {"value": 9, "unit": "psi"}
